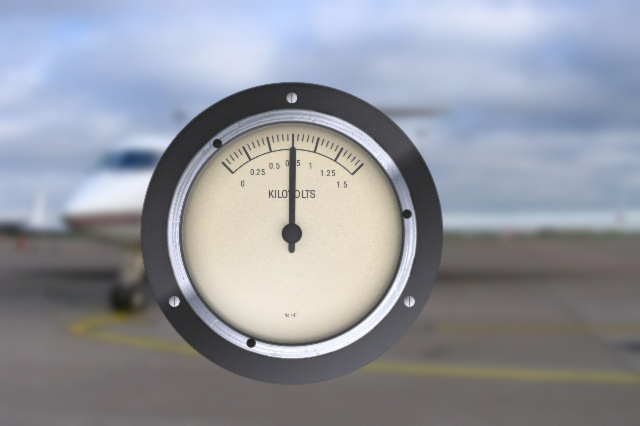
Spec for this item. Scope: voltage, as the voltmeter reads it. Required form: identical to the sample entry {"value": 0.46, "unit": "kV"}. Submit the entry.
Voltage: {"value": 0.75, "unit": "kV"}
